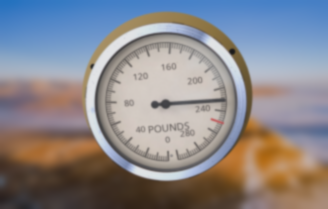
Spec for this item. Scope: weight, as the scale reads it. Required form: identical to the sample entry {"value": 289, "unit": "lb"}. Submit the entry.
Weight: {"value": 230, "unit": "lb"}
